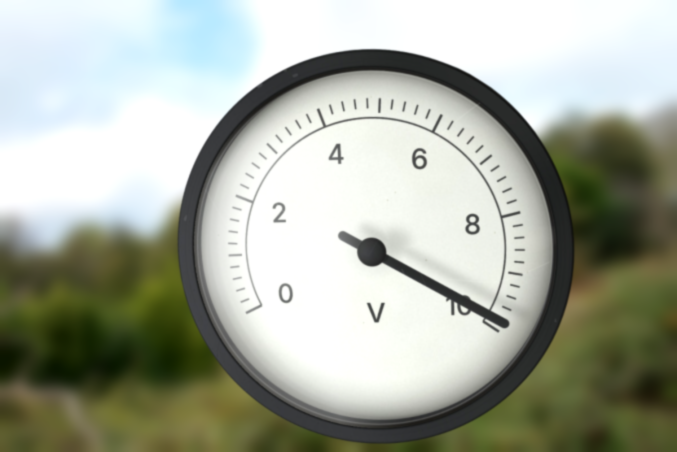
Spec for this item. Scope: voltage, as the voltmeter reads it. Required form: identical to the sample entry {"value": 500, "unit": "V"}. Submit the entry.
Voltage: {"value": 9.8, "unit": "V"}
